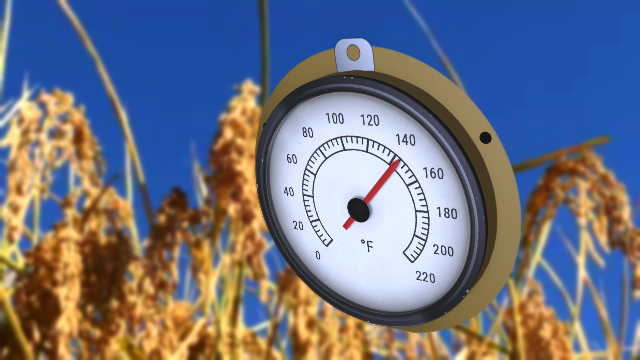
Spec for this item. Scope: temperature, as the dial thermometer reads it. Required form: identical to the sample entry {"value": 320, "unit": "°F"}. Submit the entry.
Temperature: {"value": 144, "unit": "°F"}
